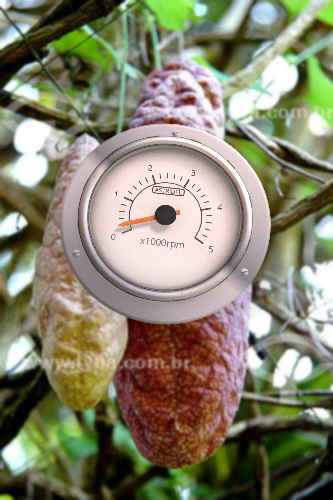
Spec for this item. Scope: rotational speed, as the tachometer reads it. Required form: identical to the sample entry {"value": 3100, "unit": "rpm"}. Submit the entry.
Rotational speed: {"value": 200, "unit": "rpm"}
